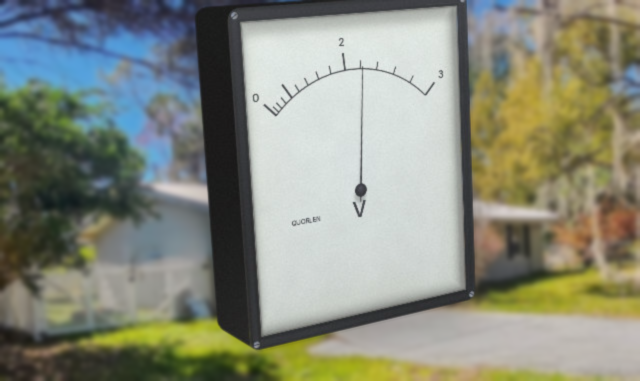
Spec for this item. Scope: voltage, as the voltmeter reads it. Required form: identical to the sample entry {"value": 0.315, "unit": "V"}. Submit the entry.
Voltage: {"value": 2.2, "unit": "V"}
